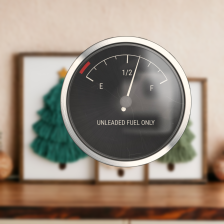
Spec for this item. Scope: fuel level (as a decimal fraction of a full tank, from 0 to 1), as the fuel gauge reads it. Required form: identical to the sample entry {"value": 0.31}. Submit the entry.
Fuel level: {"value": 0.625}
